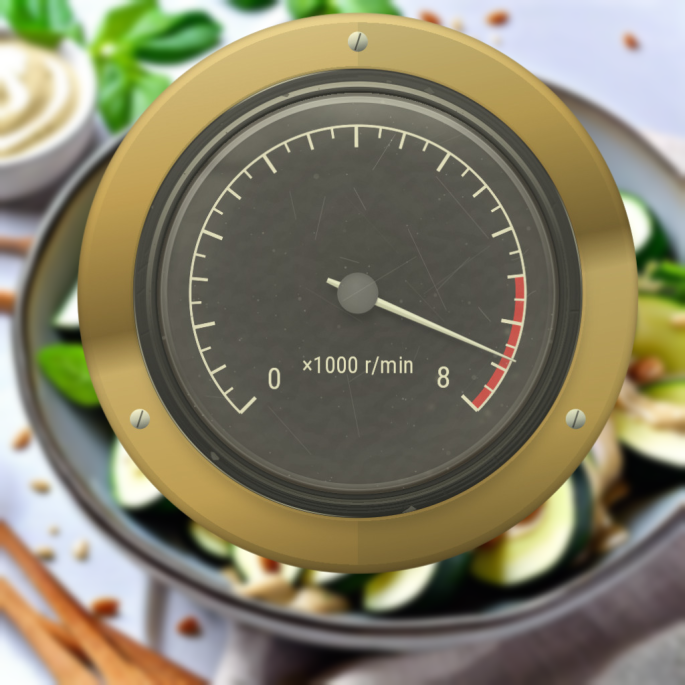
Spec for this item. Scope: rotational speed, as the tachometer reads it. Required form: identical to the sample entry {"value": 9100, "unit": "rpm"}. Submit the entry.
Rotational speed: {"value": 7375, "unit": "rpm"}
